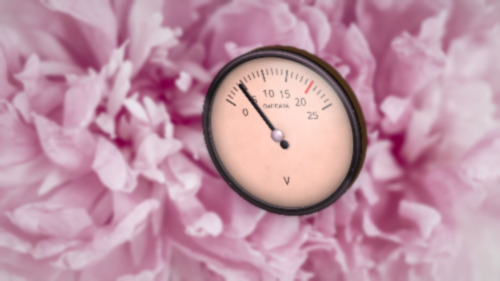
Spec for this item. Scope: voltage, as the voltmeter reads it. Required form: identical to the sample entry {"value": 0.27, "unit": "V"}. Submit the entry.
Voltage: {"value": 5, "unit": "V"}
